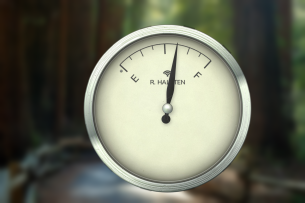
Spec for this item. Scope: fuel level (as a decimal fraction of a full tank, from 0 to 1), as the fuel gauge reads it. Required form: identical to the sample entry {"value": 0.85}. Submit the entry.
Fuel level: {"value": 0.625}
